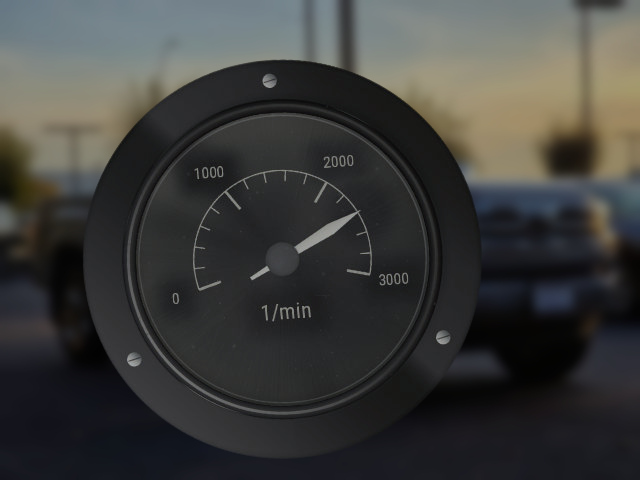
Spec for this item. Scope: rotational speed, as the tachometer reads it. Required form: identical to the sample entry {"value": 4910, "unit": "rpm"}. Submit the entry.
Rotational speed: {"value": 2400, "unit": "rpm"}
